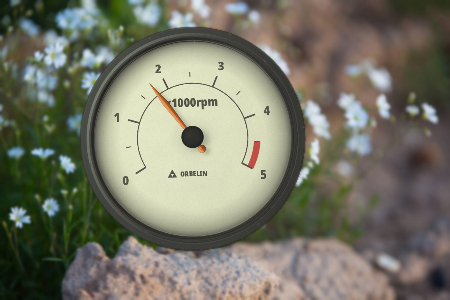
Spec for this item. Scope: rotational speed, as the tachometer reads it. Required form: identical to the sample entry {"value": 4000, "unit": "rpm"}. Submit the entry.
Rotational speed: {"value": 1750, "unit": "rpm"}
